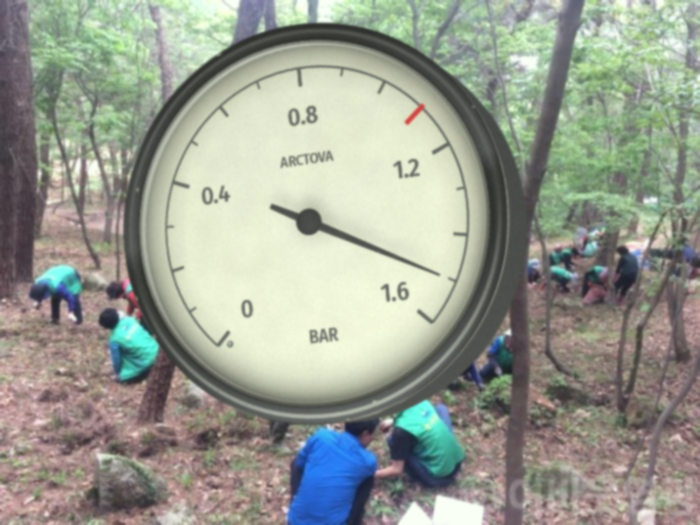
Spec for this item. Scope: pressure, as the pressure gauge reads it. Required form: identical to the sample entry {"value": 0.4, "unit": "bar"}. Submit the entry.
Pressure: {"value": 1.5, "unit": "bar"}
